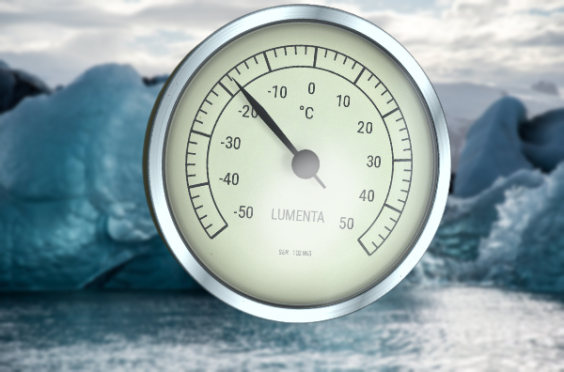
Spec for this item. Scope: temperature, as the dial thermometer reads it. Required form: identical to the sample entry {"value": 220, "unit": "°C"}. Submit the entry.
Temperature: {"value": -18, "unit": "°C"}
